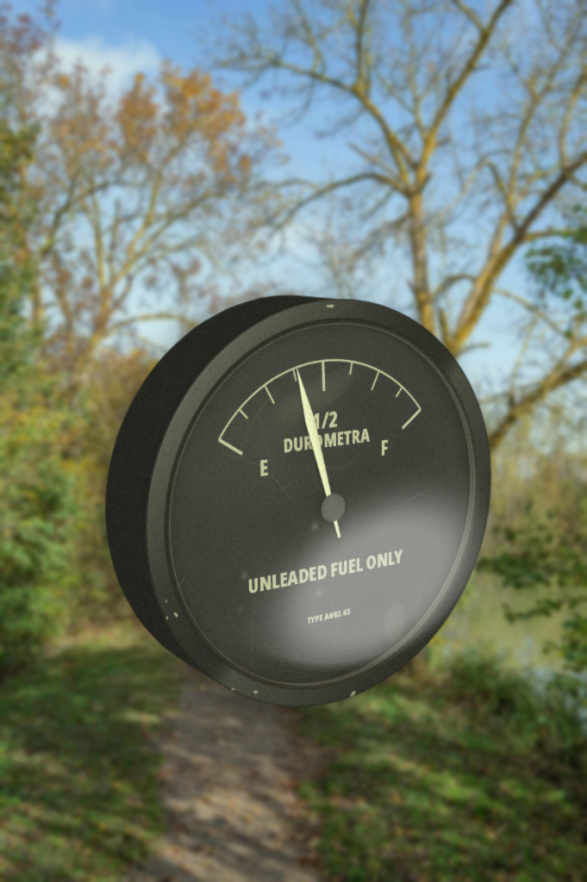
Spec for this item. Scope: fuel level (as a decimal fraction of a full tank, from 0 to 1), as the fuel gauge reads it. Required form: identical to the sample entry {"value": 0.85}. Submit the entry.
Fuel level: {"value": 0.375}
